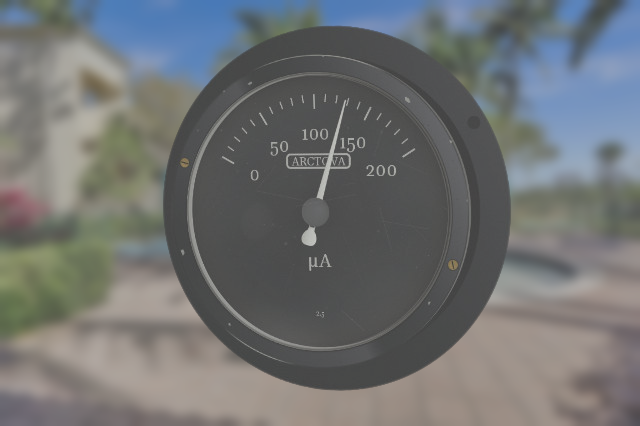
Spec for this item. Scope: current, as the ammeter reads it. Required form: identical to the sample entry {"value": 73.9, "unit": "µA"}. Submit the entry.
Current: {"value": 130, "unit": "µA"}
